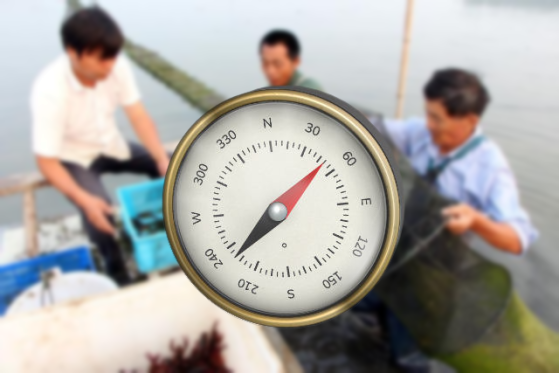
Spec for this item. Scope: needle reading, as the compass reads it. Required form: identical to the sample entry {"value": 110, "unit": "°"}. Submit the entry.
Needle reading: {"value": 50, "unit": "°"}
